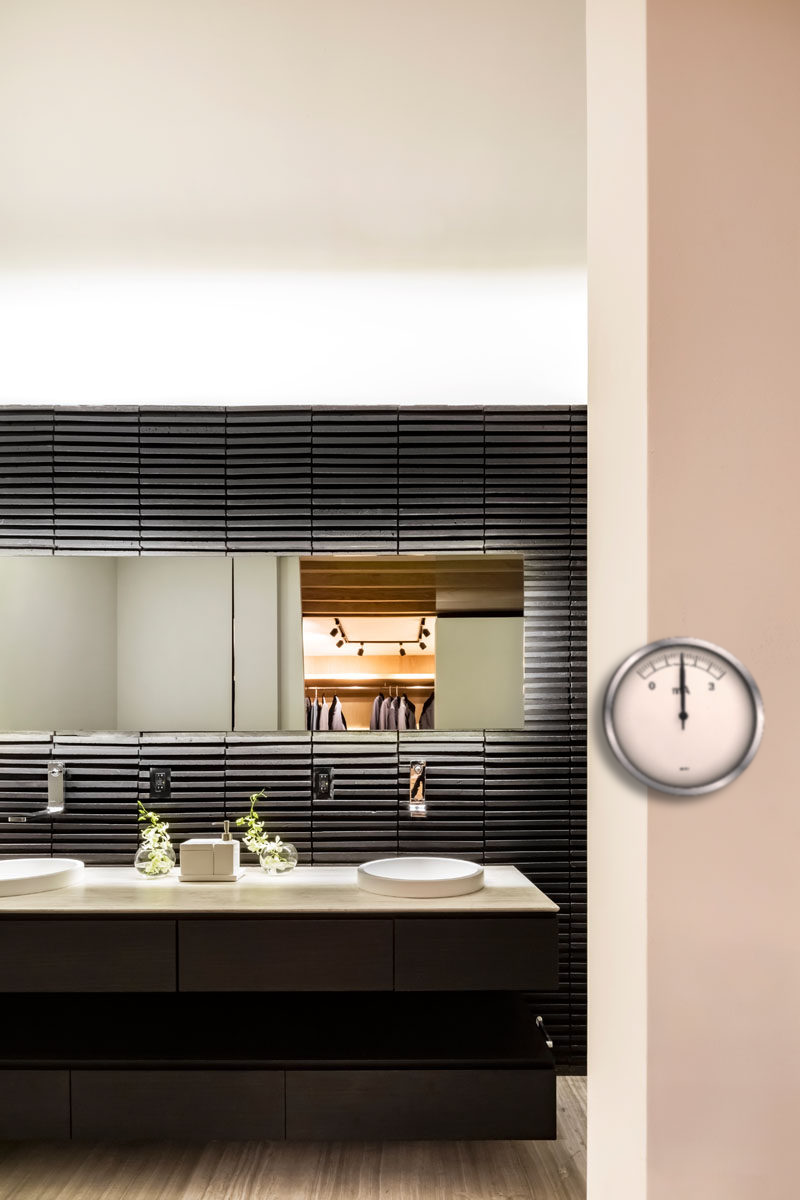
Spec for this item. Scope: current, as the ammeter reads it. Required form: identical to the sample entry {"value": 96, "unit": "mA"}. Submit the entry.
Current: {"value": 1.5, "unit": "mA"}
